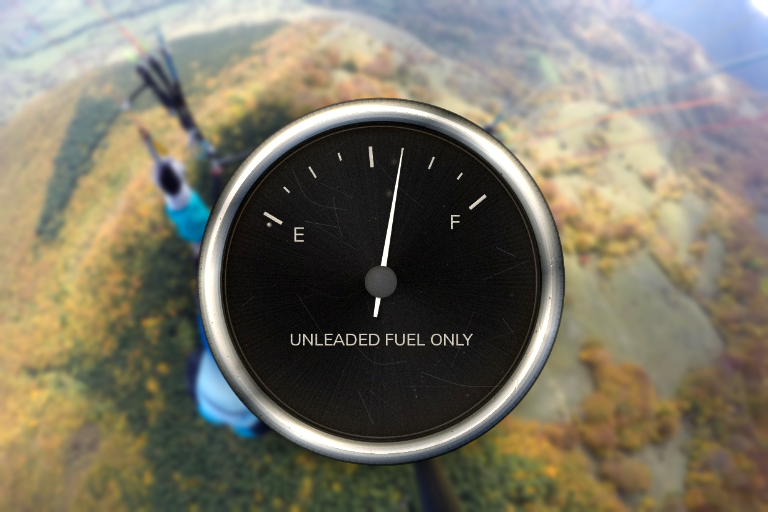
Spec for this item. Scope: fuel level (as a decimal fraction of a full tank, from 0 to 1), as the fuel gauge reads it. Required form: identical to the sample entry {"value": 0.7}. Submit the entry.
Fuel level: {"value": 0.625}
